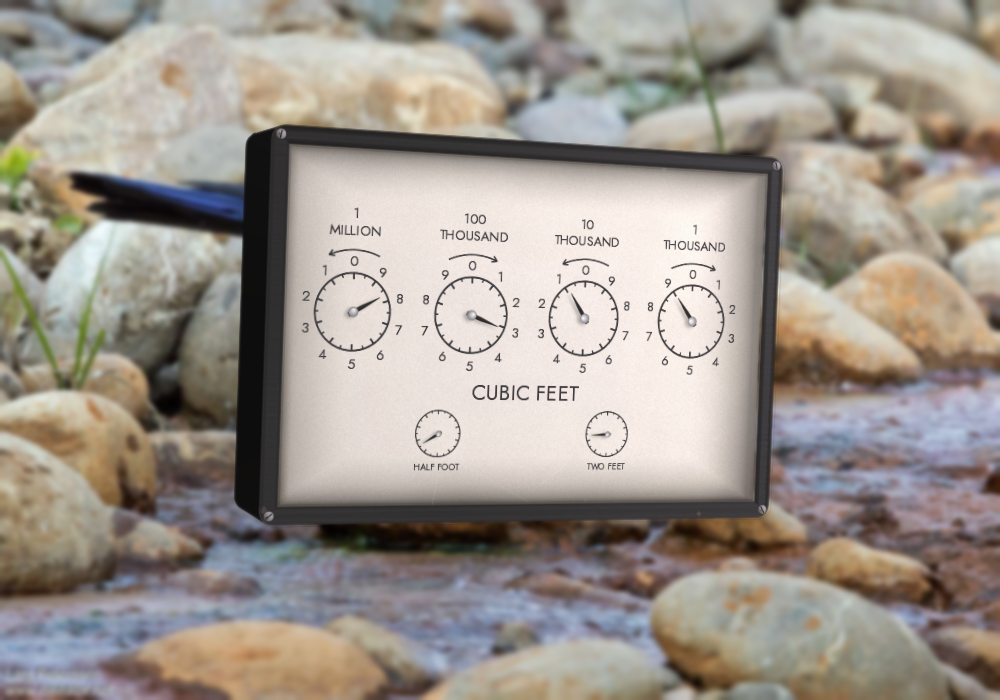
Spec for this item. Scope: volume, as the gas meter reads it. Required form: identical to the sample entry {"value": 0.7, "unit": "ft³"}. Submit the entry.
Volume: {"value": 830900, "unit": "ft³"}
